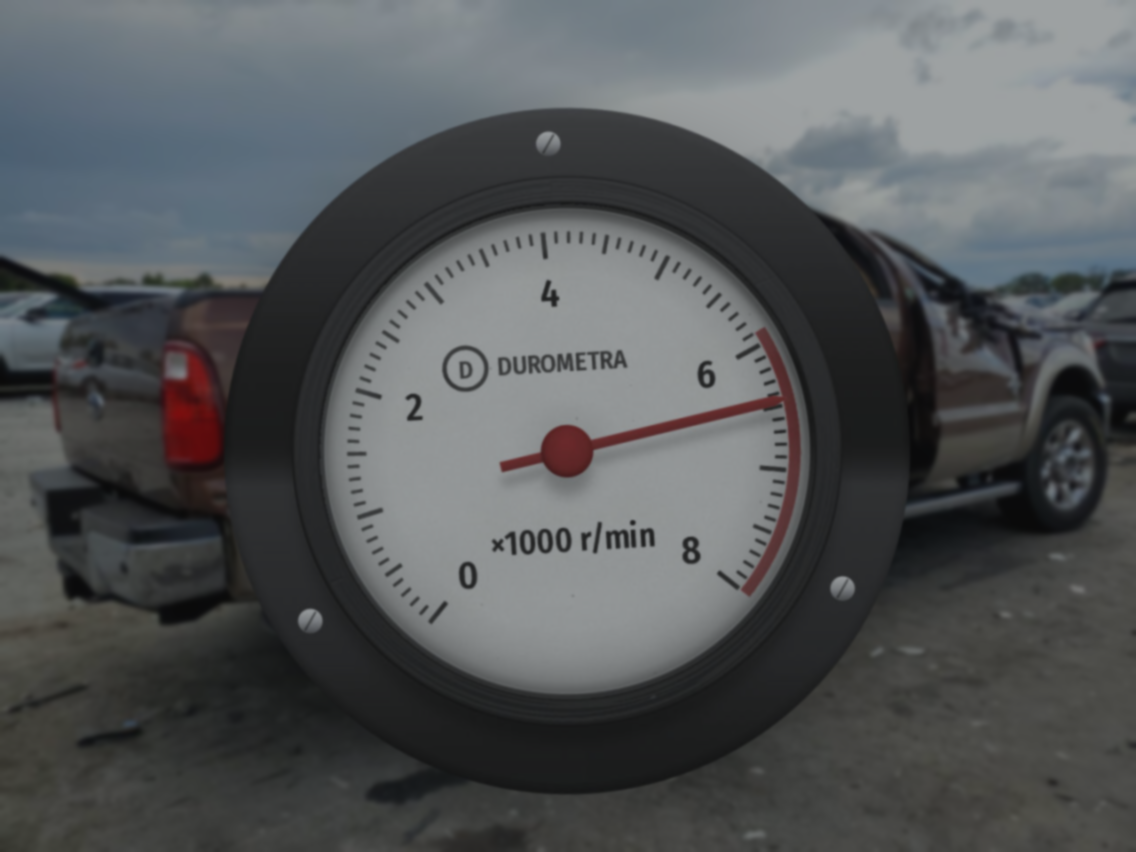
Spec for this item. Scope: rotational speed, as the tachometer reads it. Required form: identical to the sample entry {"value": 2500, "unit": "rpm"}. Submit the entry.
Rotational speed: {"value": 6450, "unit": "rpm"}
